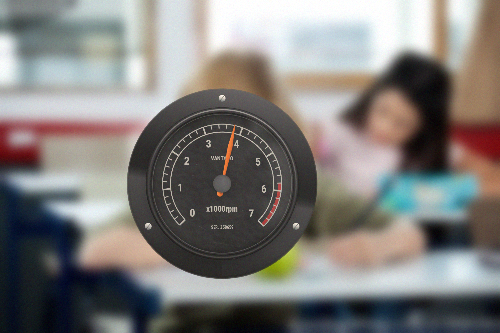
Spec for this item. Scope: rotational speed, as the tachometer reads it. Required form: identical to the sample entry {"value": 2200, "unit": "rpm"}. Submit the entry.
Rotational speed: {"value": 3800, "unit": "rpm"}
